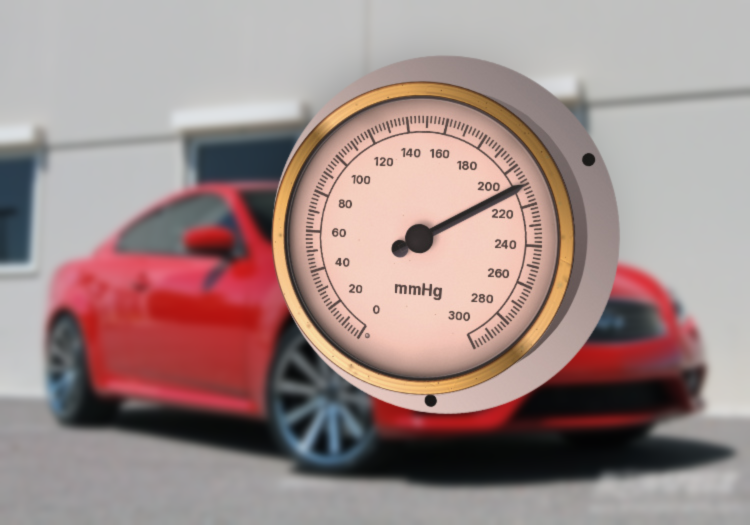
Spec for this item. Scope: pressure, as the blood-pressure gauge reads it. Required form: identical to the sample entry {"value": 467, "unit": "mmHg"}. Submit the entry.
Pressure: {"value": 210, "unit": "mmHg"}
